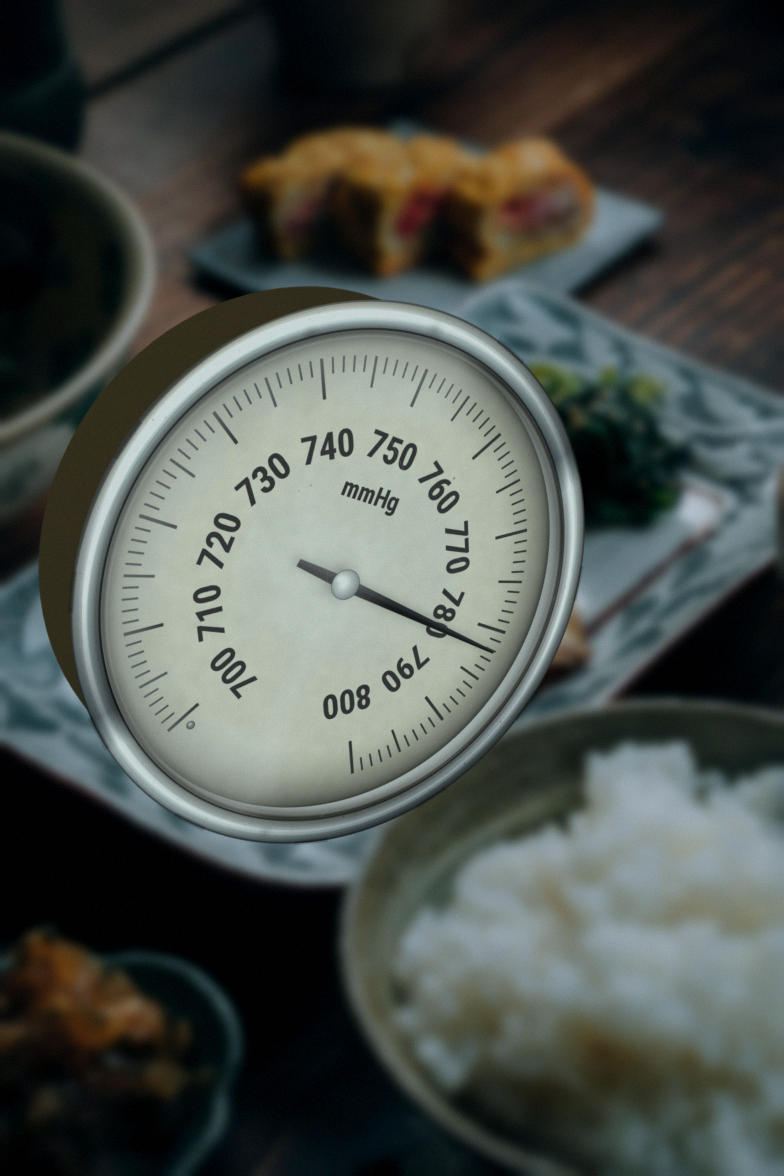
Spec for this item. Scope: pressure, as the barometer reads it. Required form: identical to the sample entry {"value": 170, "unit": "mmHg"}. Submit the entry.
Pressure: {"value": 782, "unit": "mmHg"}
